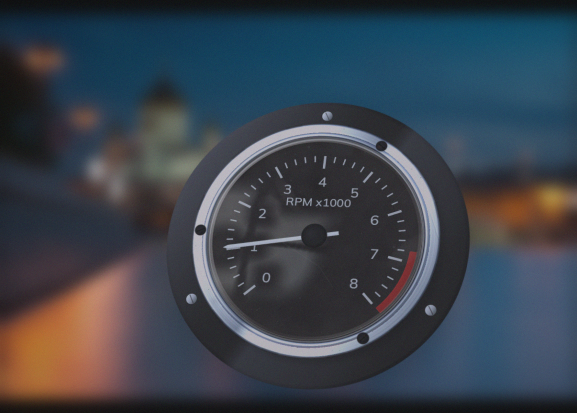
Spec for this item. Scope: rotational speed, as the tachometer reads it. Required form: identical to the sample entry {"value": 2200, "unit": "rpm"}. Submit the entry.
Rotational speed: {"value": 1000, "unit": "rpm"}
